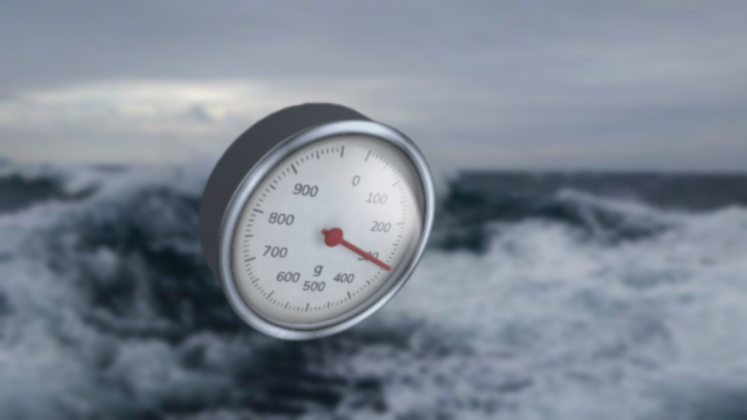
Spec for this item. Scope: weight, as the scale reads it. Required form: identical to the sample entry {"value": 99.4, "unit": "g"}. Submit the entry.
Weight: {"value": 300, "unit": "g"}
